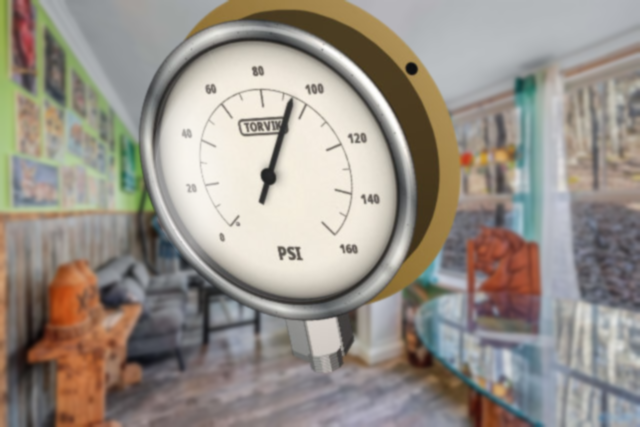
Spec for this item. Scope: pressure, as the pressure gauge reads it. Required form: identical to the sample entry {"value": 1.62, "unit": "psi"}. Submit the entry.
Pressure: {"value": 95, "unit": "psi"}
